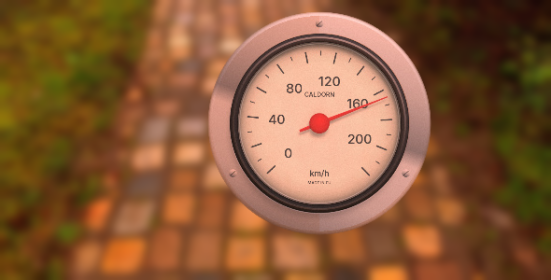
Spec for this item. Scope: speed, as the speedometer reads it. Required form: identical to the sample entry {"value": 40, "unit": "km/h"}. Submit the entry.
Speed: {"value": 165, "unit": "km/h"}
